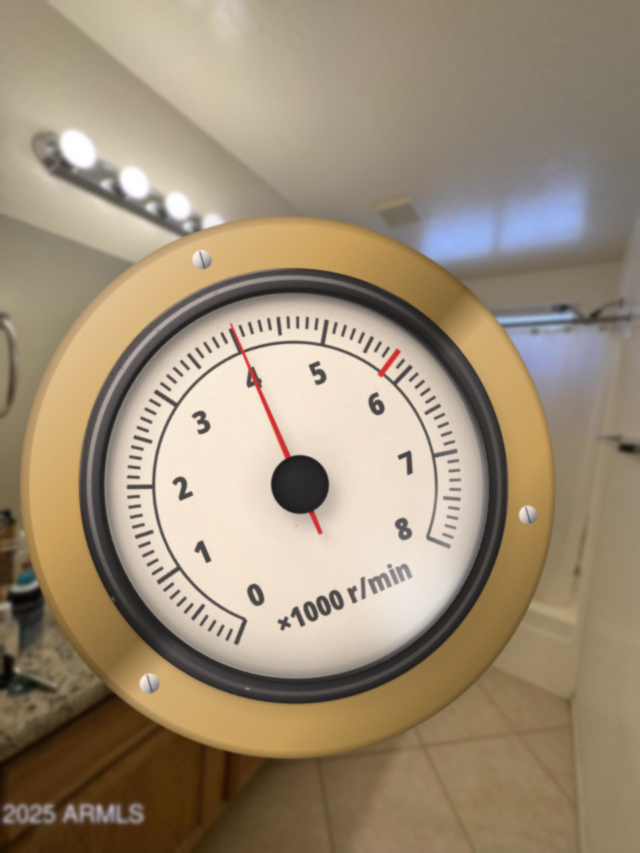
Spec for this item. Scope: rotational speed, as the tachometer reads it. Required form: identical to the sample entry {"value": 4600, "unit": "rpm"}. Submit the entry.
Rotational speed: {"value": 4000, "unit": "rpm"}
